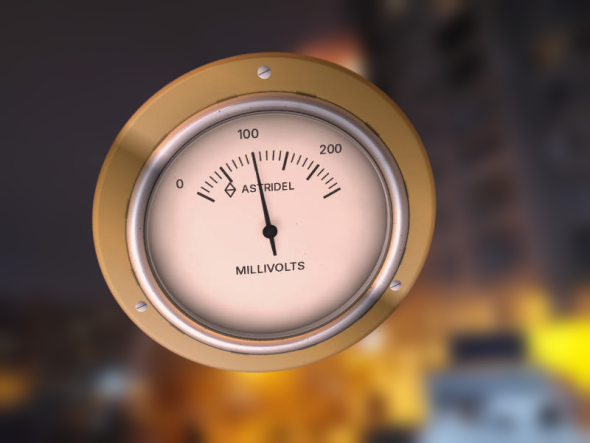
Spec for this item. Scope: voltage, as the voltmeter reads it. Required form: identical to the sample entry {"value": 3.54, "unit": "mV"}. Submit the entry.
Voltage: {"value": 100, "unit": "mV"}
